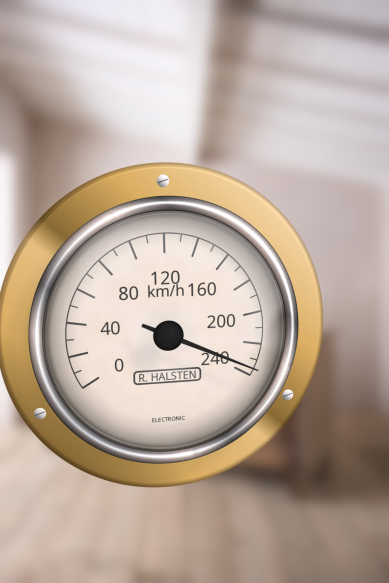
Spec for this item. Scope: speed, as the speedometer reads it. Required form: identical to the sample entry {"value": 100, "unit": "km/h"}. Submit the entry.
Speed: {"value": 235, "unit": "km/h"}
